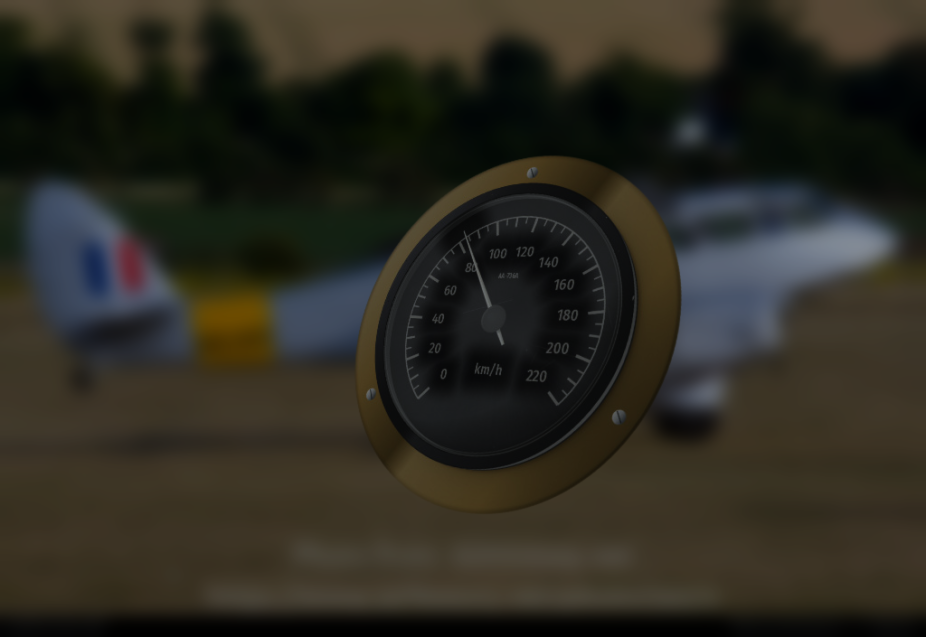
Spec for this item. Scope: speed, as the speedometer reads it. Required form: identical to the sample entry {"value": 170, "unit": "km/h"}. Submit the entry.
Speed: {"value": 85, "unit": "km/h"}
